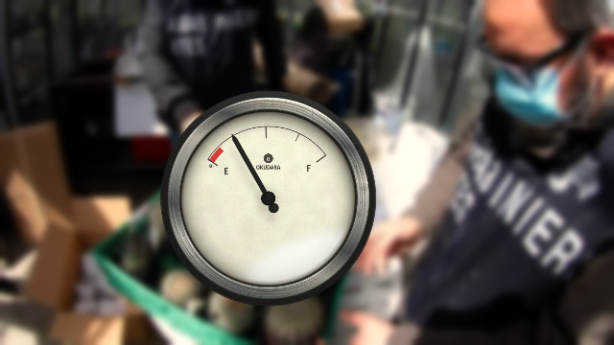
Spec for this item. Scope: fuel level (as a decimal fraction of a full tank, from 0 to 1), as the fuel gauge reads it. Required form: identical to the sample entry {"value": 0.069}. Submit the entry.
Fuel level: {"value": 0.25}
